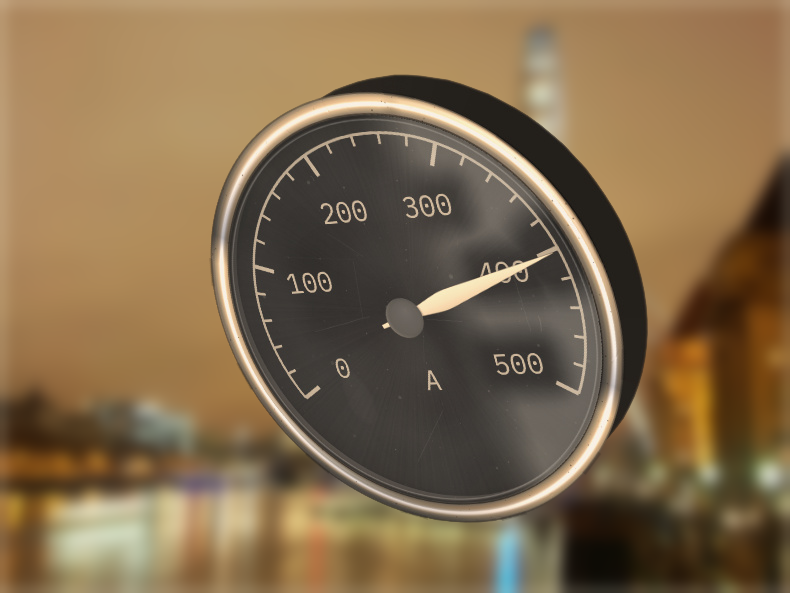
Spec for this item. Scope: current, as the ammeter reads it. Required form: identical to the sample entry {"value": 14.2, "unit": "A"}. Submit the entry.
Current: {"value": 400, "unit": "A"}
